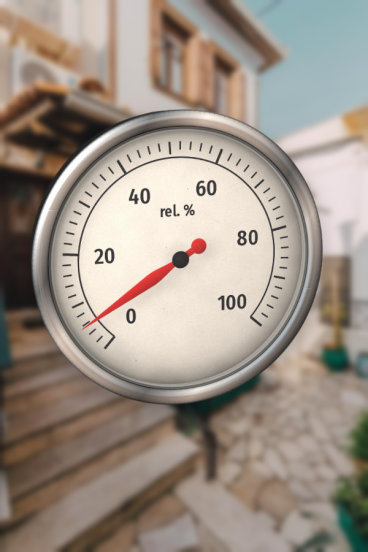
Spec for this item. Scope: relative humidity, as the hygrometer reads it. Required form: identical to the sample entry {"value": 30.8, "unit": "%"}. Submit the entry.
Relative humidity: {"value": 6, "unit": "%"}
